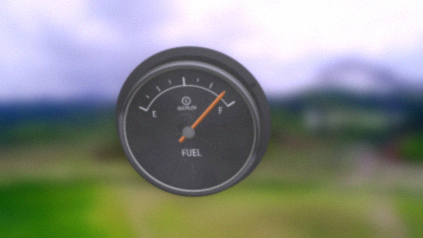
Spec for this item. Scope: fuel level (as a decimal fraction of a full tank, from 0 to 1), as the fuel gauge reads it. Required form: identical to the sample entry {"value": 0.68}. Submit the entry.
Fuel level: {"value": 0.875}
